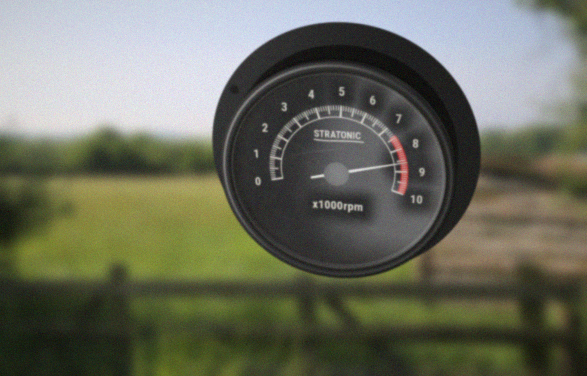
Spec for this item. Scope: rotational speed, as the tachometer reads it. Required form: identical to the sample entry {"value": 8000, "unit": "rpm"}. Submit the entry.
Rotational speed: {"value": 8500, "unit": "rpm"}
